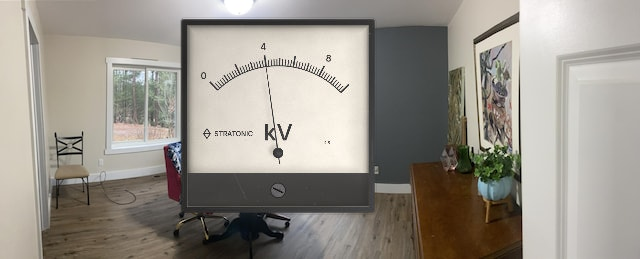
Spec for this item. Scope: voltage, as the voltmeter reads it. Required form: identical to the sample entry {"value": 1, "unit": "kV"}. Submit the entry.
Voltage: {"value": 4, "unit": "kV"}
